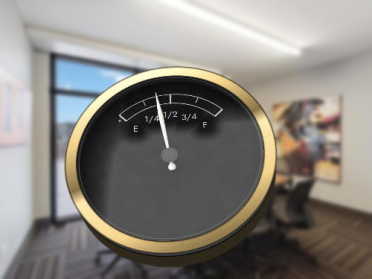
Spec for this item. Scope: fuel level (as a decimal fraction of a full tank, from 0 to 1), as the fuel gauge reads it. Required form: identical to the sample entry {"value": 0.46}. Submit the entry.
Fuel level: {"value": 0.375}
